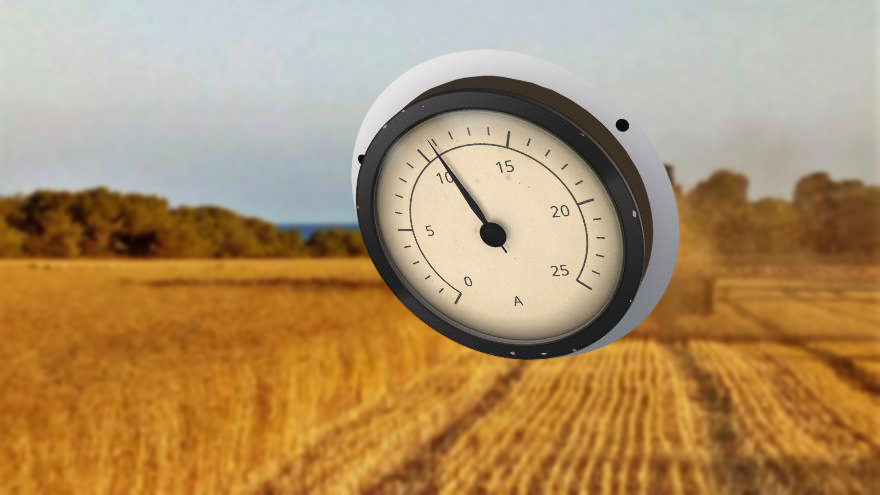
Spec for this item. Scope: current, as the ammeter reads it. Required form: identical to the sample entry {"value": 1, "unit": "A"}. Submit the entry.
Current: {"value": 11, "unit": "A"}
